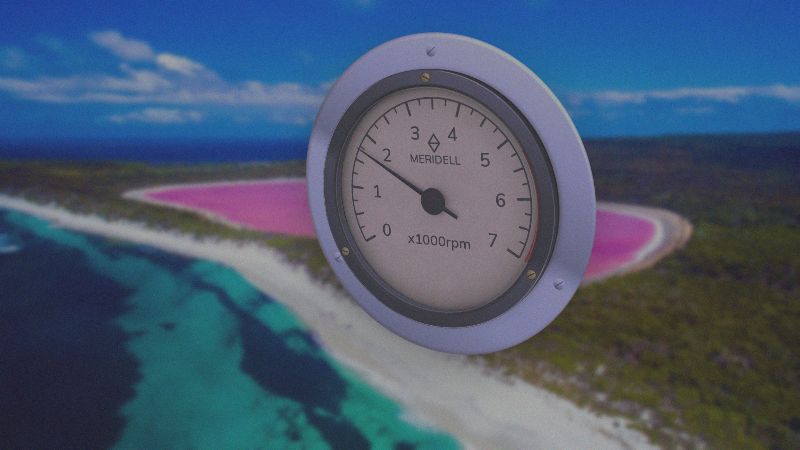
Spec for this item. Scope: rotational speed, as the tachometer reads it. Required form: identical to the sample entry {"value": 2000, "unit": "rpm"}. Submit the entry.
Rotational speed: {"value": 1750, "unit": "rpm"}
